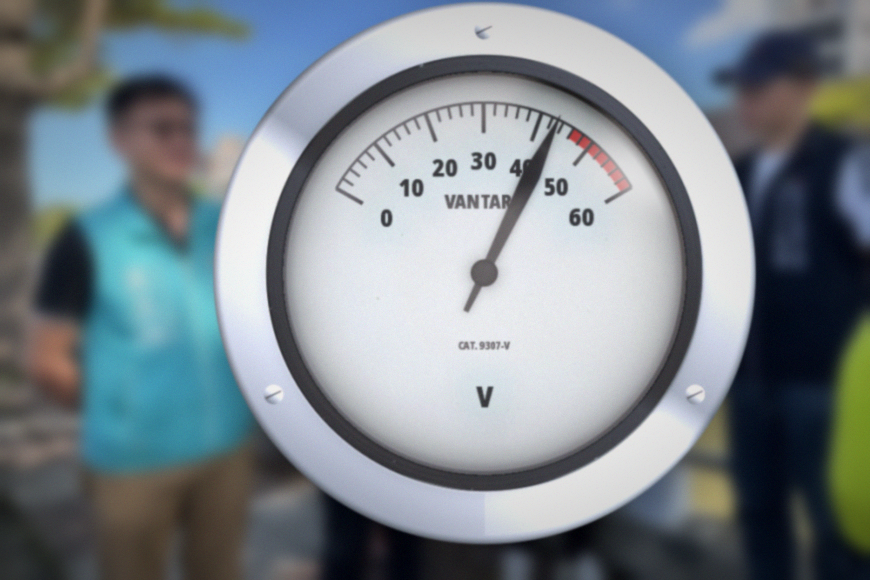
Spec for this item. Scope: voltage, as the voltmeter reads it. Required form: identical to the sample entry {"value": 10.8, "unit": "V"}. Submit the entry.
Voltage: {"value": 43, "unit": "V"}
